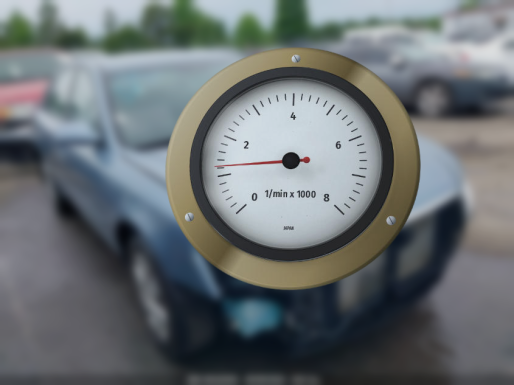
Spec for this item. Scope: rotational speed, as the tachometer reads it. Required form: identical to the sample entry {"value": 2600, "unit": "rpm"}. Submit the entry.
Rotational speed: {"value": 1200, "unit": "rpm"}
